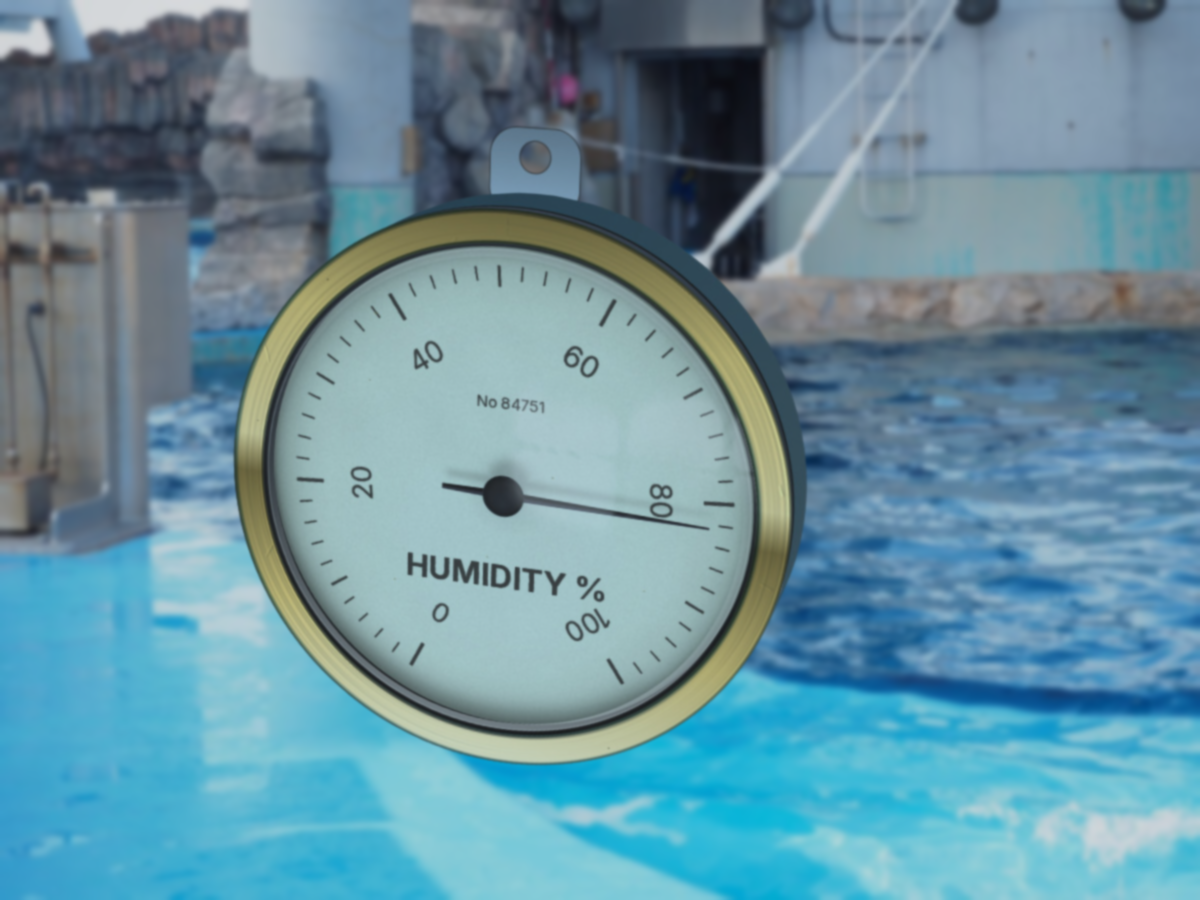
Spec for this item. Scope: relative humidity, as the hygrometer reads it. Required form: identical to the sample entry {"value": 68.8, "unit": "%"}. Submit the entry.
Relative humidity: {"value": 82, "unit": "%"}
